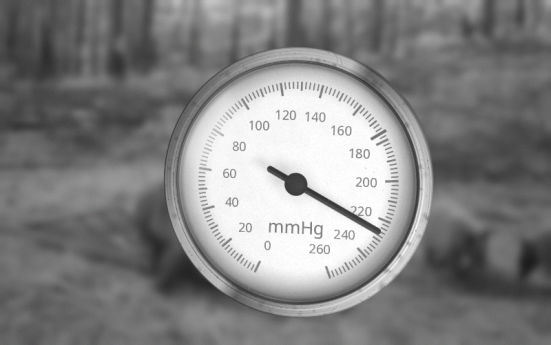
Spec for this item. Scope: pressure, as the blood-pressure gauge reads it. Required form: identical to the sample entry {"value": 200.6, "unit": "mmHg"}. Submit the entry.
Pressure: {"value": 226, "unit": "mmHg"}
